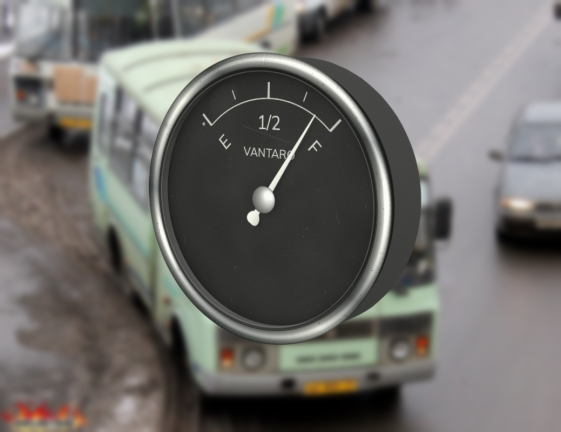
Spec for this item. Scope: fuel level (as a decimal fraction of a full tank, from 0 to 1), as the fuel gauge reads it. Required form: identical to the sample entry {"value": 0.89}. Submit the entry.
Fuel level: {"value": 0.875}
